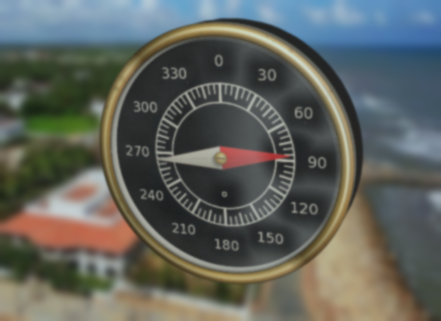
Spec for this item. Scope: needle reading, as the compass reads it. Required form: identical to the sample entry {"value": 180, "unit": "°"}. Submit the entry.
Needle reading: {"value": 85, "unit": "°"}
